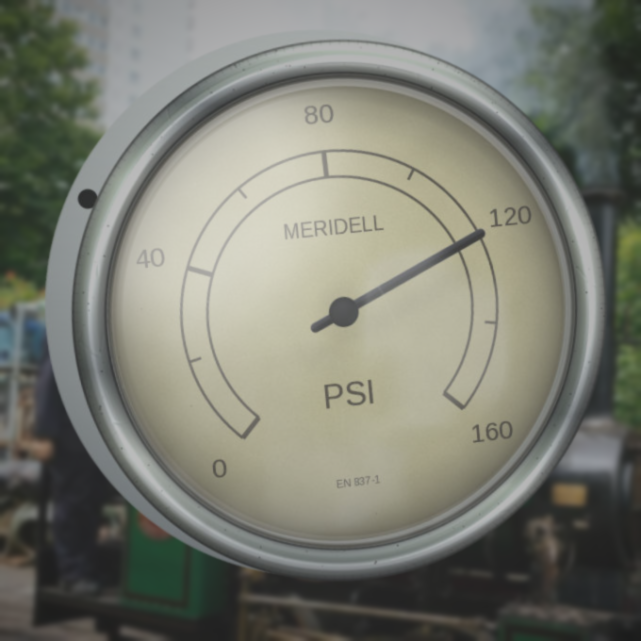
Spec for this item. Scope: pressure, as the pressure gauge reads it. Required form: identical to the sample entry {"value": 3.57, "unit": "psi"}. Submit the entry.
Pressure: {"value": 120, "unit": "psi"}
